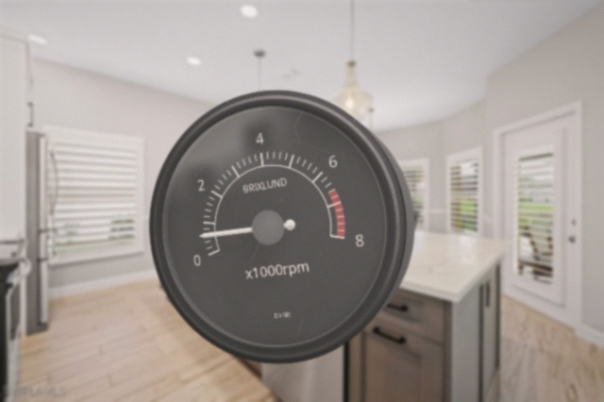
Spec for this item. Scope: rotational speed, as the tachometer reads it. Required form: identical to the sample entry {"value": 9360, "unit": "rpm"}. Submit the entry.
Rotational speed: {"value": 600, "unit": "rpm"}
